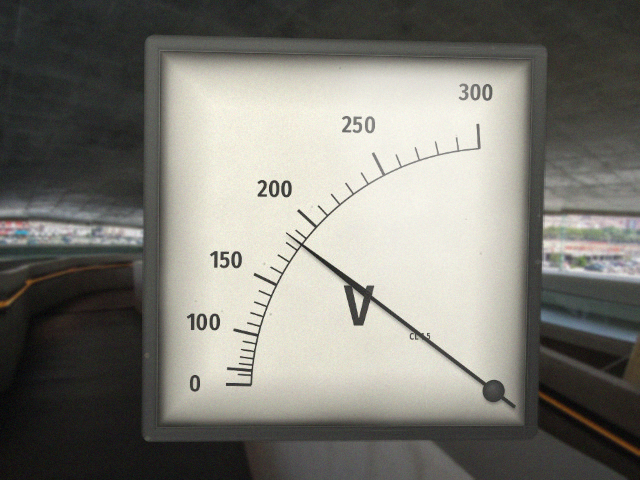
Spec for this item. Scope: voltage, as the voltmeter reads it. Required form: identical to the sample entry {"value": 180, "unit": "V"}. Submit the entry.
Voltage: {"value": 185, "unit": "V"}
